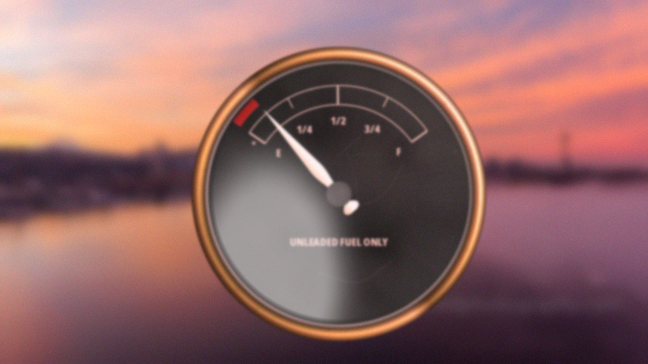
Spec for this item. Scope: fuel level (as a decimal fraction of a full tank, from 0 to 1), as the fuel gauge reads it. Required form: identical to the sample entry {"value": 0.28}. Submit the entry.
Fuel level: {"value": 0.125}
